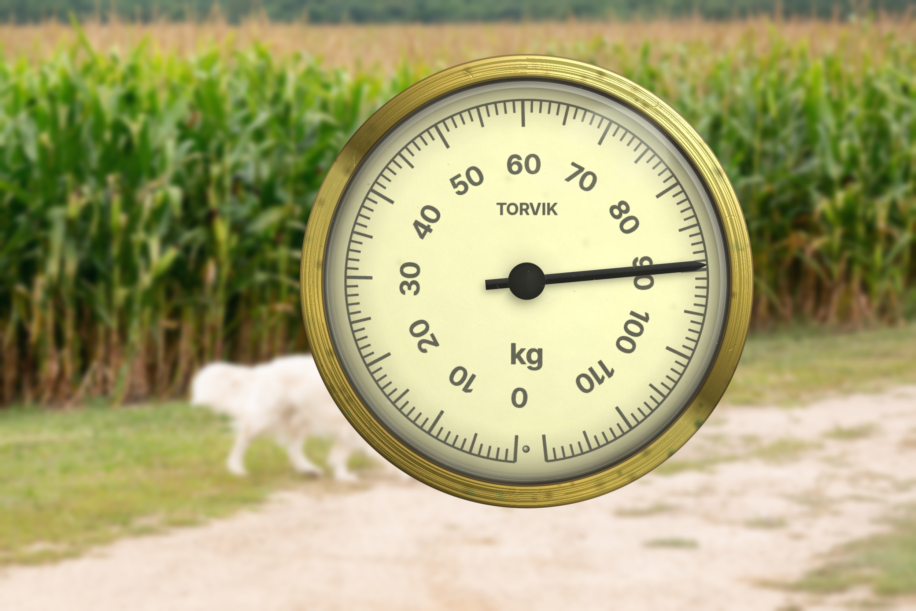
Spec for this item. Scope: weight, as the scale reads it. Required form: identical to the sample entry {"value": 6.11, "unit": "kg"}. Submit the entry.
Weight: {"value": 89.5, "unit": "kg"}
